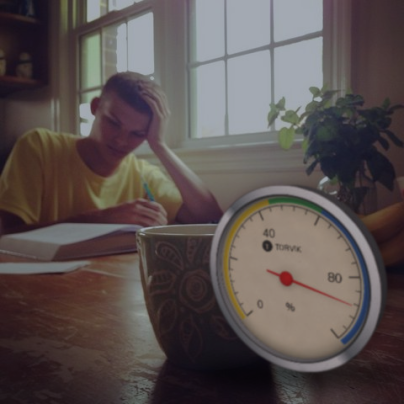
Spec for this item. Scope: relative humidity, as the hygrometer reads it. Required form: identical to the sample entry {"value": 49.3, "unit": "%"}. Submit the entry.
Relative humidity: {"value": 88, "unit": "%"}
